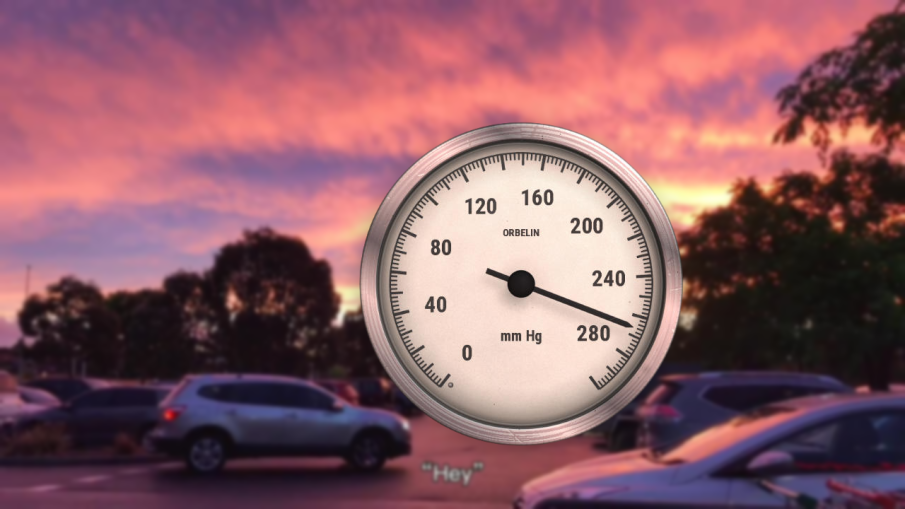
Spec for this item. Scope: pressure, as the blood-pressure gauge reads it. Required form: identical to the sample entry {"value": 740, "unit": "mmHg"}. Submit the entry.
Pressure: {"value": 266, "unit": "mmHg"}
